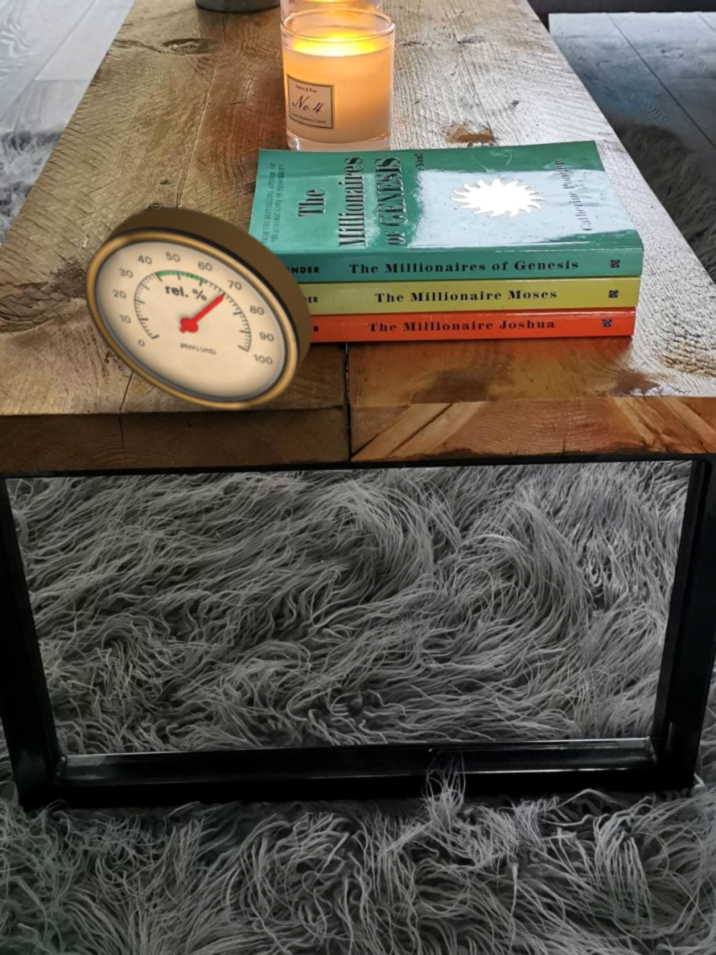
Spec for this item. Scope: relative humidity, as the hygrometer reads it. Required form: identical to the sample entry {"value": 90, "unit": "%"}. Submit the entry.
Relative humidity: {"value": 70, "unit": "%"}
